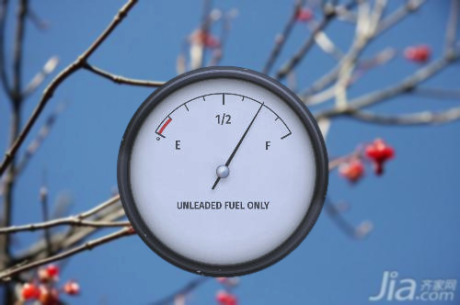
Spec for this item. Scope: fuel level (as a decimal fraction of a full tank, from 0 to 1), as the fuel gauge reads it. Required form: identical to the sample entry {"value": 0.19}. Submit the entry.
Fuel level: {"value": 0.75}
